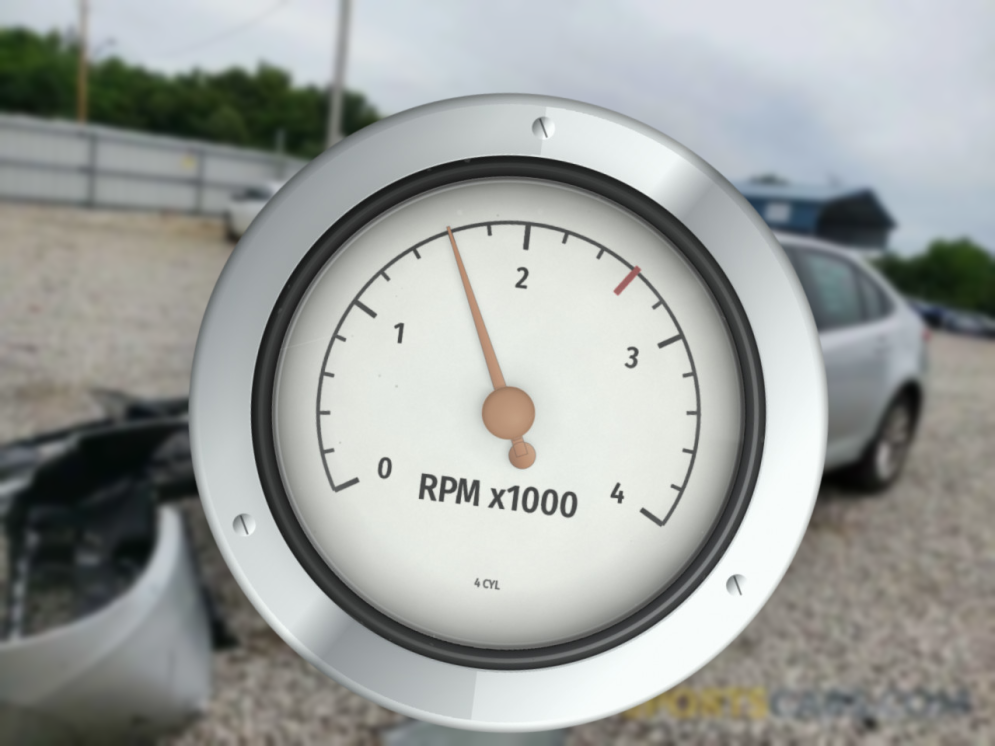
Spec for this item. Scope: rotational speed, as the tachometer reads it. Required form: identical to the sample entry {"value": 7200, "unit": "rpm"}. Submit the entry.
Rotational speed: {"value": 1600, "unit": "rpm"}
